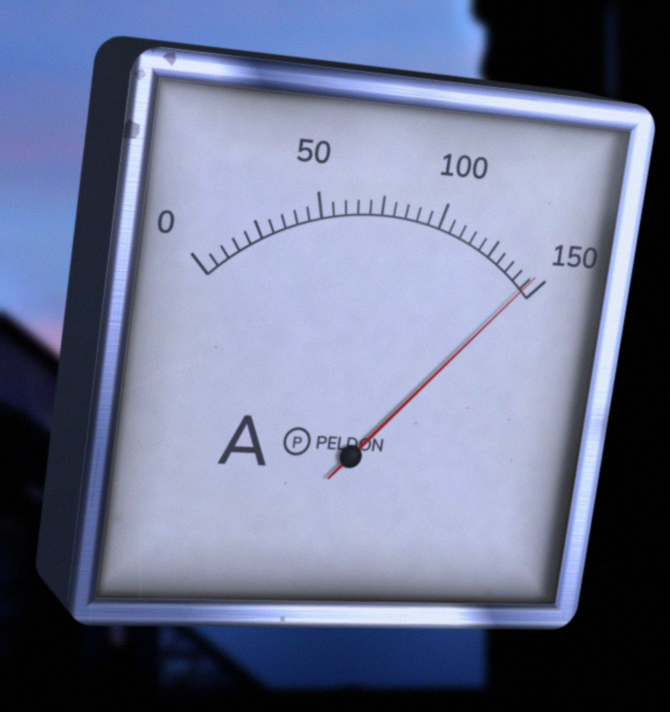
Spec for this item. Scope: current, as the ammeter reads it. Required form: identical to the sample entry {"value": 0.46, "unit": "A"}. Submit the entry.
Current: {"value": 145, "unit": "A"}
